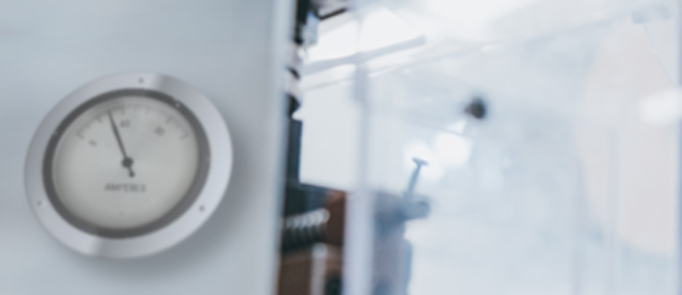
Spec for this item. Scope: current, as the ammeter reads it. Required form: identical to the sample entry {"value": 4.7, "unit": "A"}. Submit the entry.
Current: {"value": 30, "unit": "A"}
